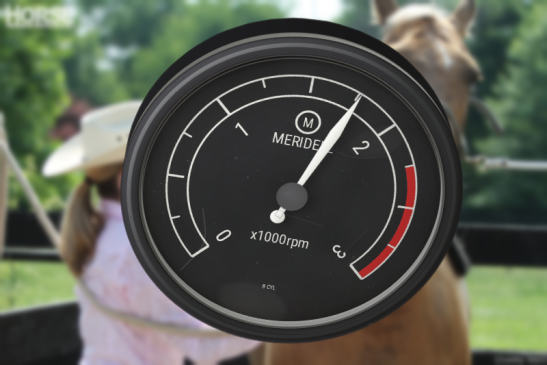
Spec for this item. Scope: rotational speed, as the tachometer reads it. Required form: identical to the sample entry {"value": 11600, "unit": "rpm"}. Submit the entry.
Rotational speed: {"value": 1750, "unit": "rpm"}
